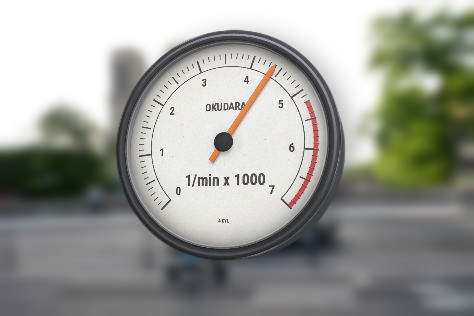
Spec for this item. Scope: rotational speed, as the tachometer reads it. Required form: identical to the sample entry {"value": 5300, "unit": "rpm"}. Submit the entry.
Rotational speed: {"value": 4400, "unit": "rpm"}
